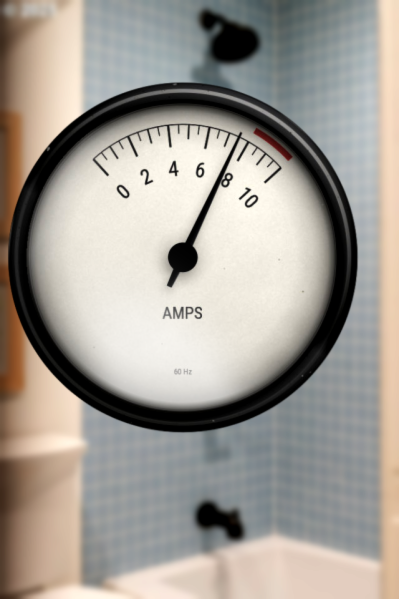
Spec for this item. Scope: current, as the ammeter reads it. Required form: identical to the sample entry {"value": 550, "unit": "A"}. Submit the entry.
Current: {"value": 7.5, "unit": "A"}
